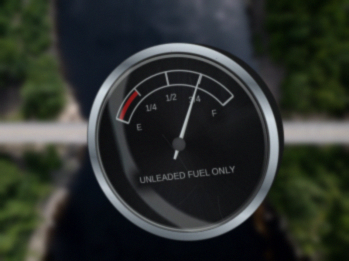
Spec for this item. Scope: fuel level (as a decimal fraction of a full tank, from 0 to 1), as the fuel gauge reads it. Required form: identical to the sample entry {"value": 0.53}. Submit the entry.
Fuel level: {"value": 0.75}
